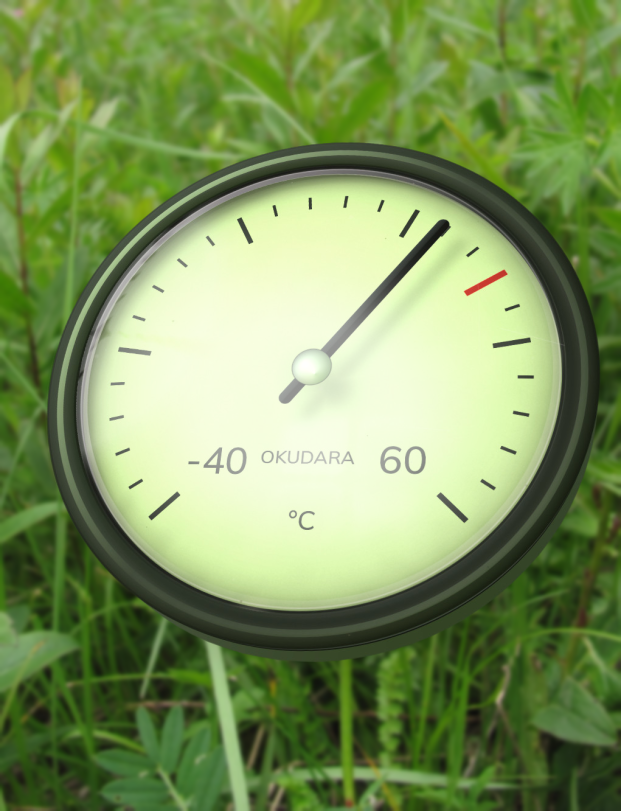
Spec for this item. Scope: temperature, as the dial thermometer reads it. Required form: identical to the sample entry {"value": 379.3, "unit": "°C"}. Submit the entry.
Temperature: {"value": 24, "unit": "°C"}
